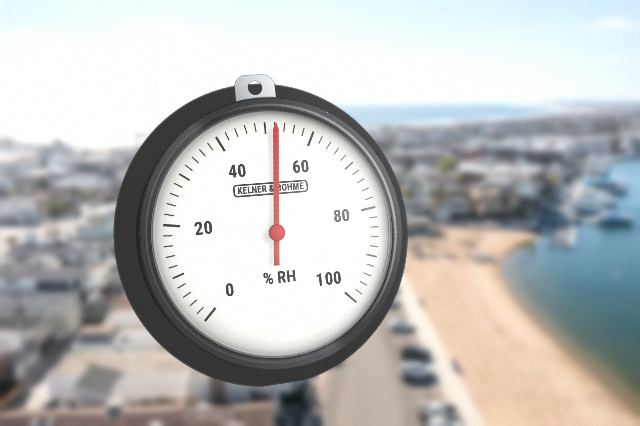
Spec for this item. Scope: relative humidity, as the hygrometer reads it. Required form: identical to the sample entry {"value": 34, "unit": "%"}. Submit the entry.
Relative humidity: {"value": 52, "unit": "%"}
